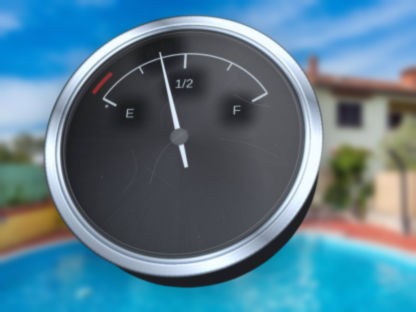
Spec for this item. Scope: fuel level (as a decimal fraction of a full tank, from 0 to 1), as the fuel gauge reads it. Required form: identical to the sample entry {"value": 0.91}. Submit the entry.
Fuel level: {"value": 0.375}
